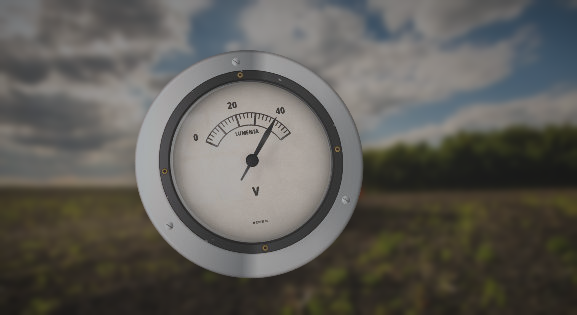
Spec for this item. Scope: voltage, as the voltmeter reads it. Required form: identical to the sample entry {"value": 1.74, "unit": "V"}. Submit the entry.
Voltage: {"value": 40, "unit": "V"}
